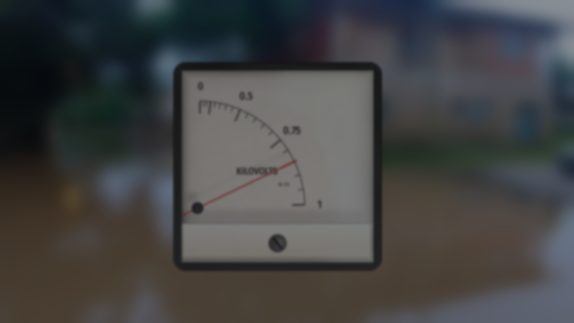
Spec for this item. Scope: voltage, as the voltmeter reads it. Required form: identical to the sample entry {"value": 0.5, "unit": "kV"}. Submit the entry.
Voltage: {"value": 0.85, "unit": "kV"}
